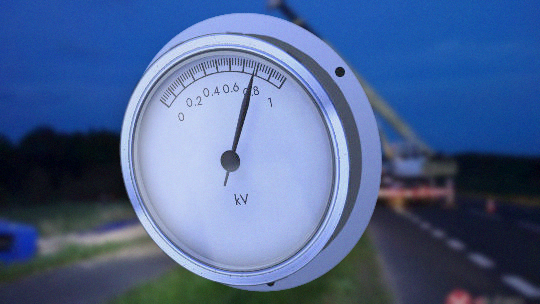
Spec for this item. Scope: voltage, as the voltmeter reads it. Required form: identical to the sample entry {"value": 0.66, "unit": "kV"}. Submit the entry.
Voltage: {"value": 0.8, "unit": "kV"}
